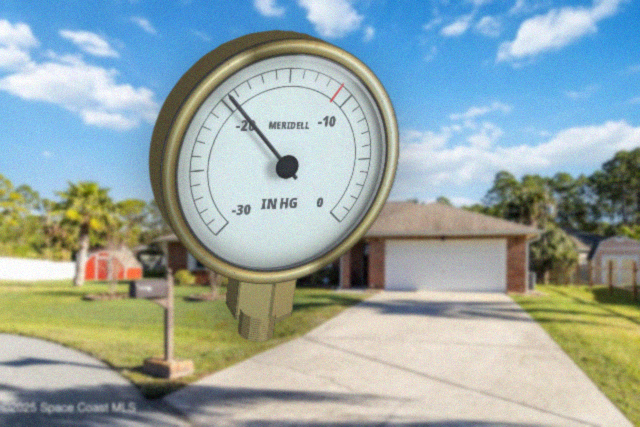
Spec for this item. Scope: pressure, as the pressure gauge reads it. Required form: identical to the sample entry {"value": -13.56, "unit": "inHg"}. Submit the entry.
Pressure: {"value": -19.5, "unit": "inHg"}
